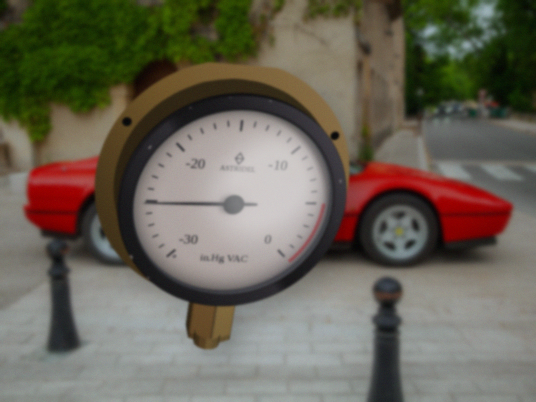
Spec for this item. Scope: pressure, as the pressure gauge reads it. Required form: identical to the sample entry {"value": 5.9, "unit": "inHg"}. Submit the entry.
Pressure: {"value": -25, "unit": "inHg"}
